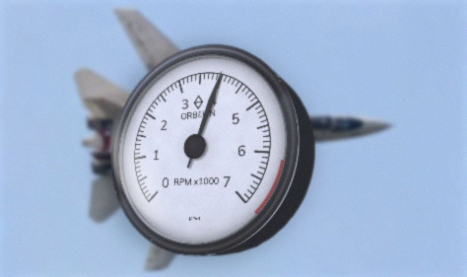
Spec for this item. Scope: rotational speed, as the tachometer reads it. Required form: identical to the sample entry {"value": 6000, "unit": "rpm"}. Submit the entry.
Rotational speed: {"value": 4000, "unit": "rpm"}
